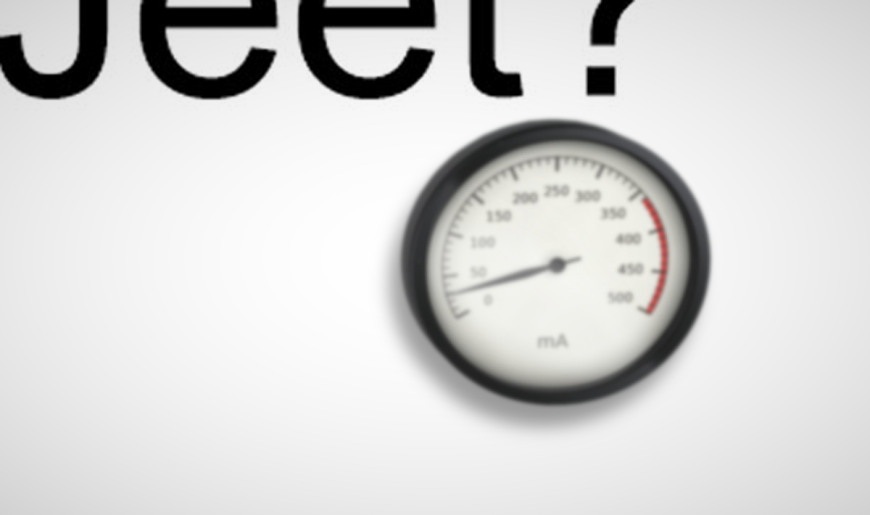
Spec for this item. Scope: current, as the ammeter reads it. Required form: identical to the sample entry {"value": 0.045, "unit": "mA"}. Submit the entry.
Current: {"value": 30, "unit": "mA"}
